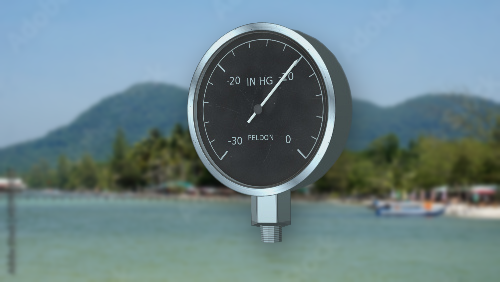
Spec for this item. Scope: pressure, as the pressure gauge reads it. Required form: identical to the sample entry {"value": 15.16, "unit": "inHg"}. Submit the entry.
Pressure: {"value": -10, "unit": "inHg"}
